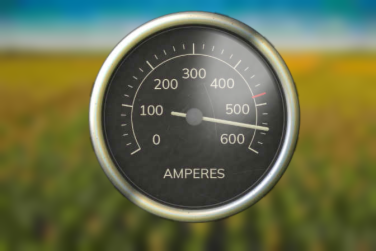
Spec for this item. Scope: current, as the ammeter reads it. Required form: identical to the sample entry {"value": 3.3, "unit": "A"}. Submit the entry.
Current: {"value": 550, "unit": "A"}
